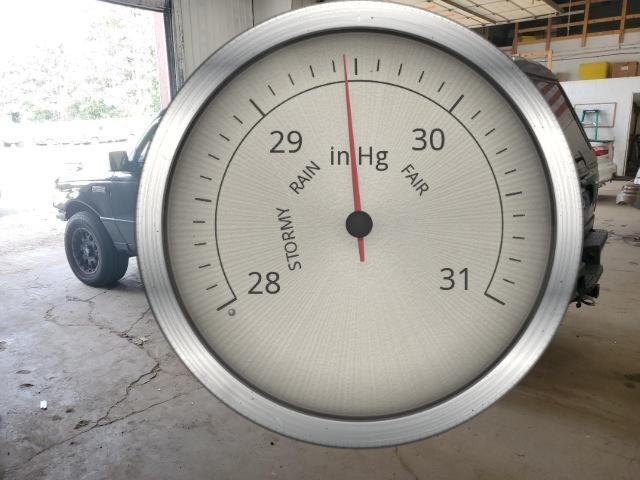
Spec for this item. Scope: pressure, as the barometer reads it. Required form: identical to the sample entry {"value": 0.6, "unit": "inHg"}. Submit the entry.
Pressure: {"value": 29.45, "unit": "inHg"}
